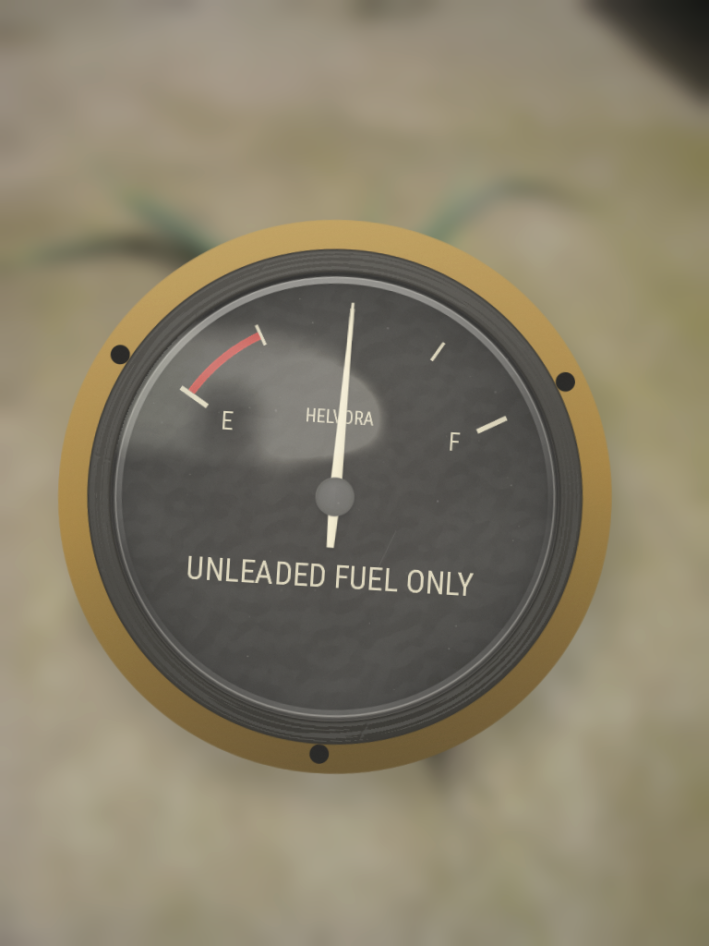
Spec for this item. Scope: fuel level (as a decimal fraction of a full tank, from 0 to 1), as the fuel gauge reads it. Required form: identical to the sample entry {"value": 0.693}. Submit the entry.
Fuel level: {"value": 0.5}
